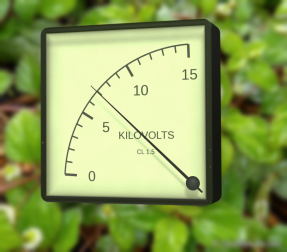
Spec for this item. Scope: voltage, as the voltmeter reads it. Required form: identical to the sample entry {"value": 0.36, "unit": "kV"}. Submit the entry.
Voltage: {"value": 7, "unit": "kV"}
